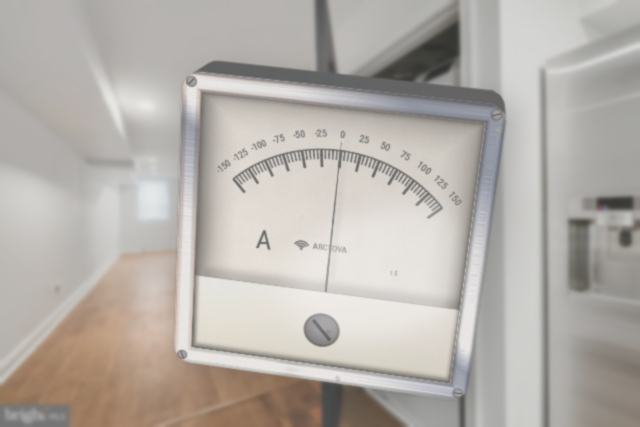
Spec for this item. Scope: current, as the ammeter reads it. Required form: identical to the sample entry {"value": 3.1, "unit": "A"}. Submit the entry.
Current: {"value": 0, "unit": "A"}
